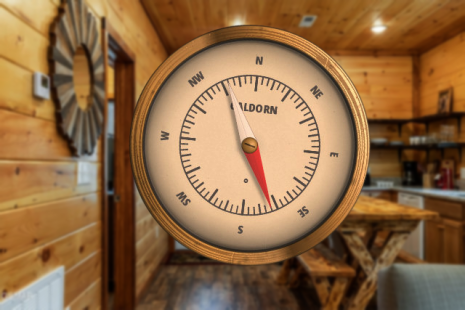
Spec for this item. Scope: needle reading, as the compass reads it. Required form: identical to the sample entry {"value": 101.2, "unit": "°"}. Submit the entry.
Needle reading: {"value": 155, "unit": "°"}
